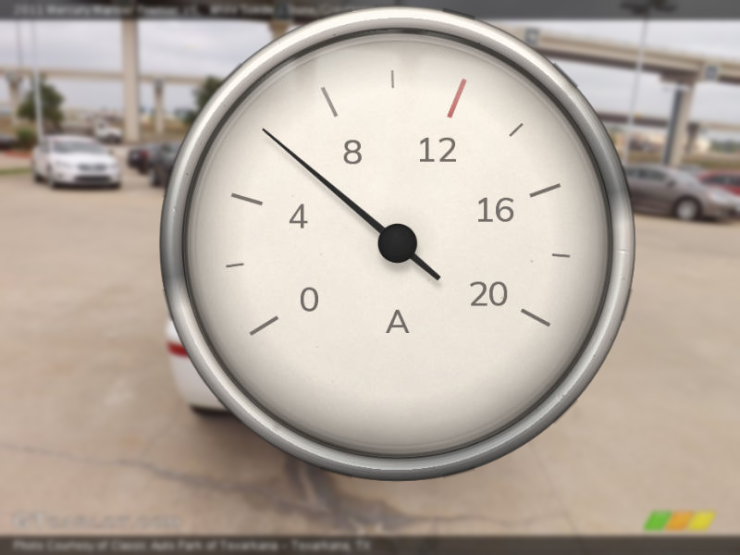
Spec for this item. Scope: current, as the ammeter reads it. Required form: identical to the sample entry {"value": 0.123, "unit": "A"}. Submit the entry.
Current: {"value": 6, "unit": "A"}
